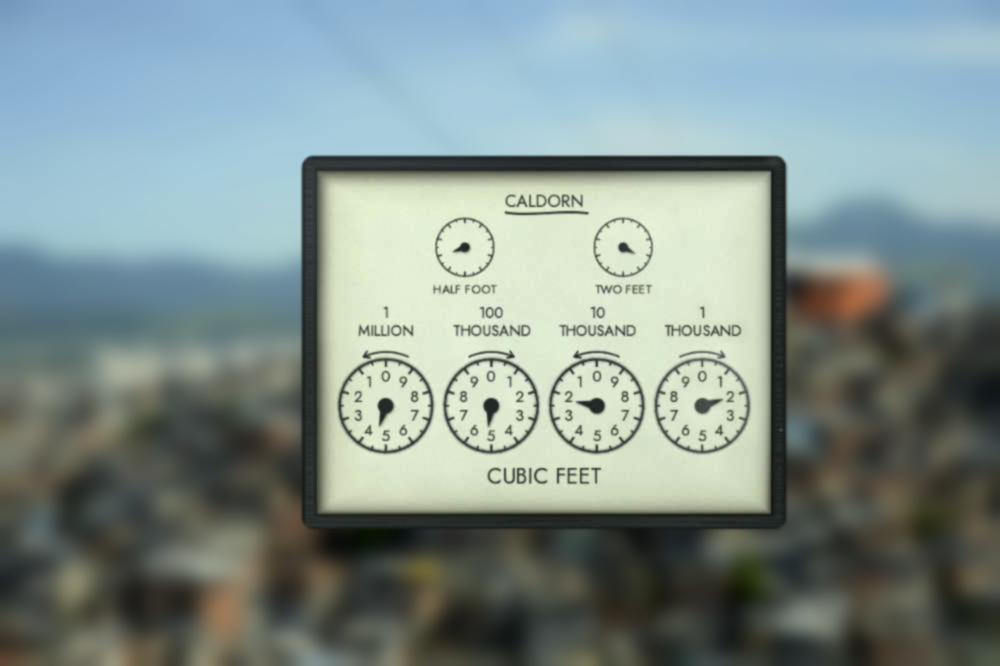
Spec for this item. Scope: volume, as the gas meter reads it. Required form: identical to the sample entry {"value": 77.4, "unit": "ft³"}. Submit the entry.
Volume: {"value": 452200, "unit": "ft³"}
